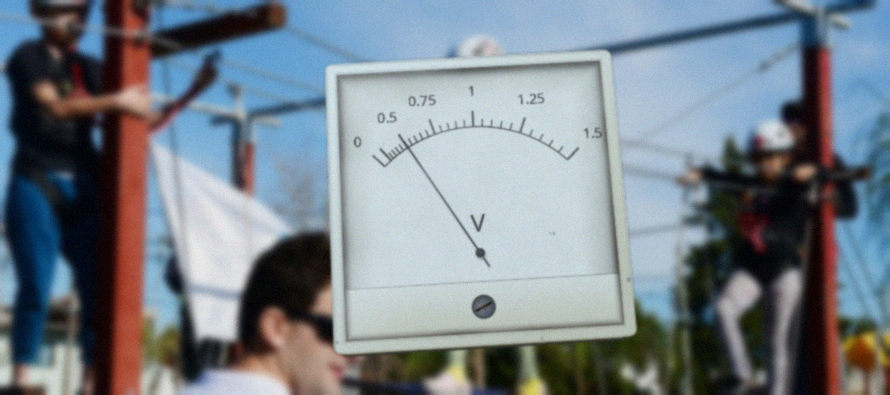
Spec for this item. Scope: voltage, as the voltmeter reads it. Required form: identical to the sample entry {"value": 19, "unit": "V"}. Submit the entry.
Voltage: {"value": 0.5, "unit": "V"}
